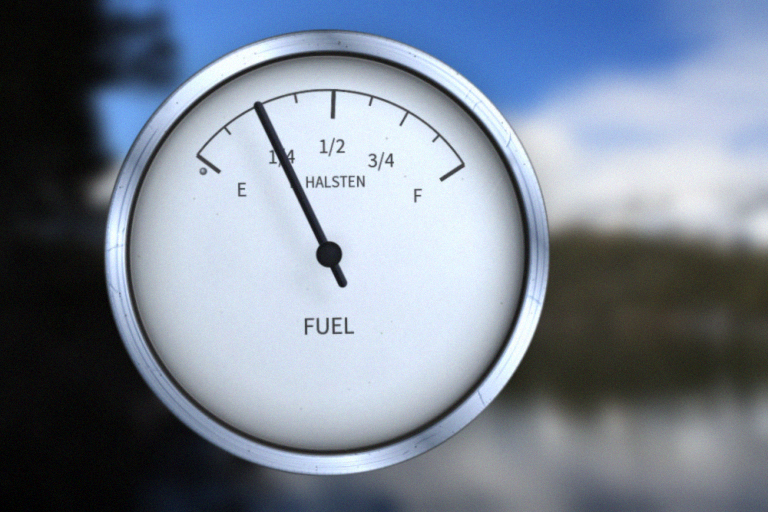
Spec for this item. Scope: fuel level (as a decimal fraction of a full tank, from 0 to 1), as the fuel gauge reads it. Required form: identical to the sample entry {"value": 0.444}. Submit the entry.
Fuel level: {"value": 0.25}
